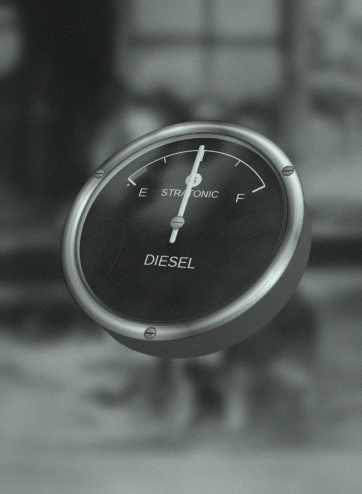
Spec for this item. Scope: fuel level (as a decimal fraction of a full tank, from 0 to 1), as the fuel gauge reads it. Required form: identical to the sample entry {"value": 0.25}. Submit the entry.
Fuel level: {"value": 0.5}
